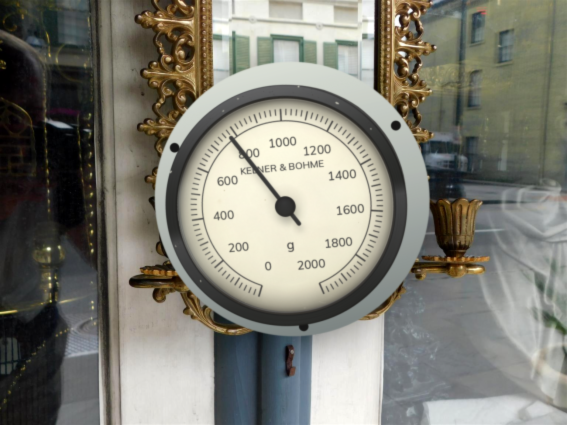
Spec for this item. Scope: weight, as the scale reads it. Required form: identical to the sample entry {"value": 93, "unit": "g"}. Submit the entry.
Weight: {"value": 780, "unit": "g"}
